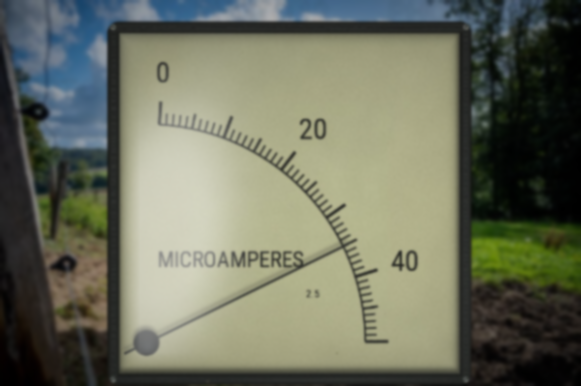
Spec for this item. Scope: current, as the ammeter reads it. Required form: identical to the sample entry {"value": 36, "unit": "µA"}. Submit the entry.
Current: {"value": 35, "unit": "µA"}
